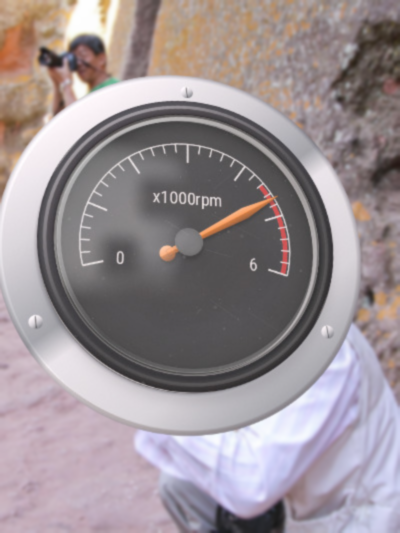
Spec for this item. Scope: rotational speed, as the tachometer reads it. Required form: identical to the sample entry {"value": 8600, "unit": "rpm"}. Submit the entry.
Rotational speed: {"value": 4700, "unit": "rpm"}
